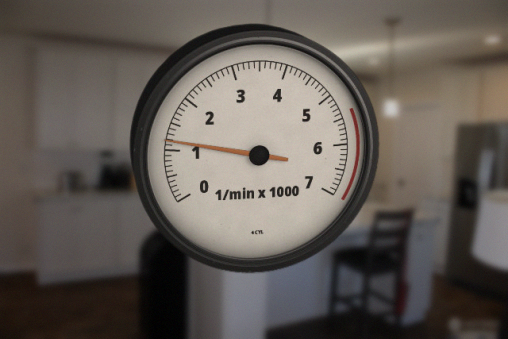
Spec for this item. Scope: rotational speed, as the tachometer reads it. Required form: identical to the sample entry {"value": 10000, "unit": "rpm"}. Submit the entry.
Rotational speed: {"value": 1200, "unit": "rpm"}
